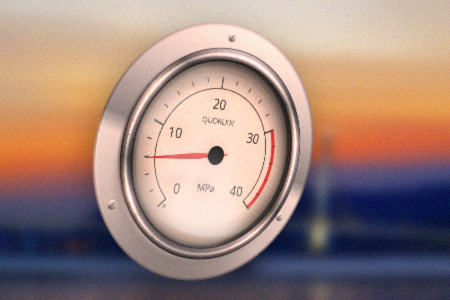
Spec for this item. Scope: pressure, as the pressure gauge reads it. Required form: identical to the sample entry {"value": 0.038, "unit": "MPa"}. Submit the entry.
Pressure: {"value": 6, "unit": "MPa"}
